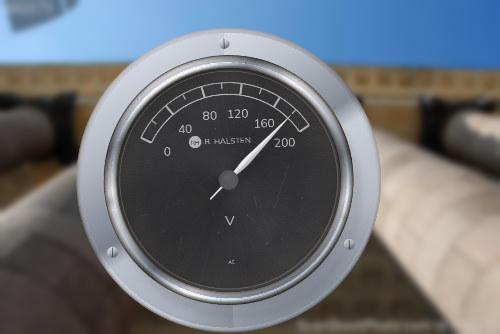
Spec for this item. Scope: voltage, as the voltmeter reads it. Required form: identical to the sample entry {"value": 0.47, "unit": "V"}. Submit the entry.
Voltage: {"value": 180, "unit": "V"}
